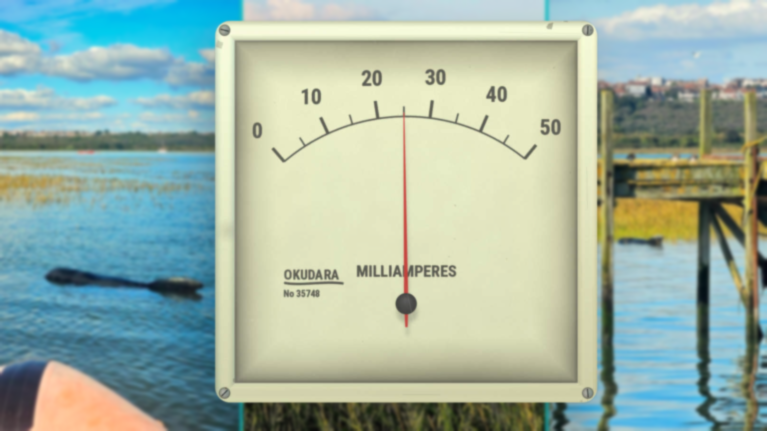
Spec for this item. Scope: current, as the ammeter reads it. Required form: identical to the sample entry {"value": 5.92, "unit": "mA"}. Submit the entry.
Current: {"value": 25, "unit": "mA"}
